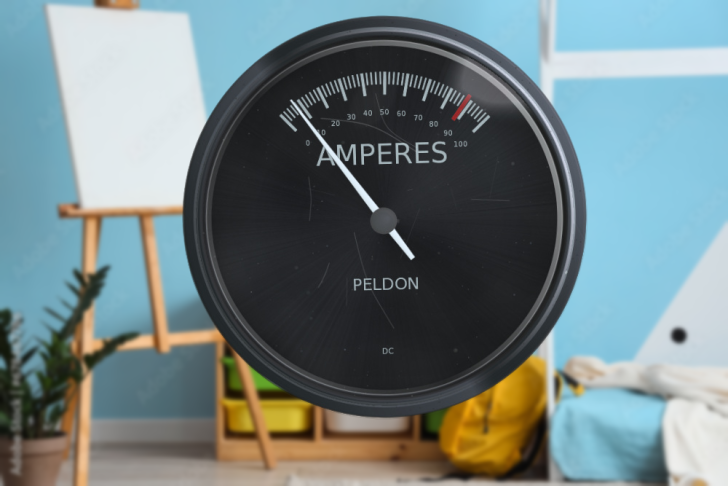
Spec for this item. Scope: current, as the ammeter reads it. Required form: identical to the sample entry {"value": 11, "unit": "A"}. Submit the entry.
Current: {"value": 8, "unit": "A"}
